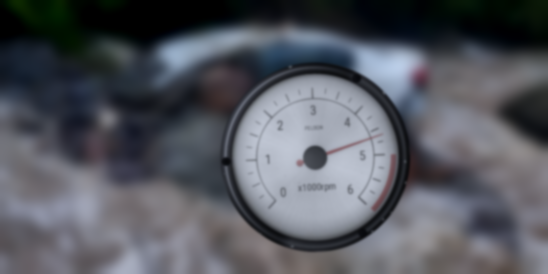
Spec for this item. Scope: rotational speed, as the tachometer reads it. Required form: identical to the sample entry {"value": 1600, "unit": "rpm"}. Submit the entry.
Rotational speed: {"value": 4625, "unit": "rpm"}
